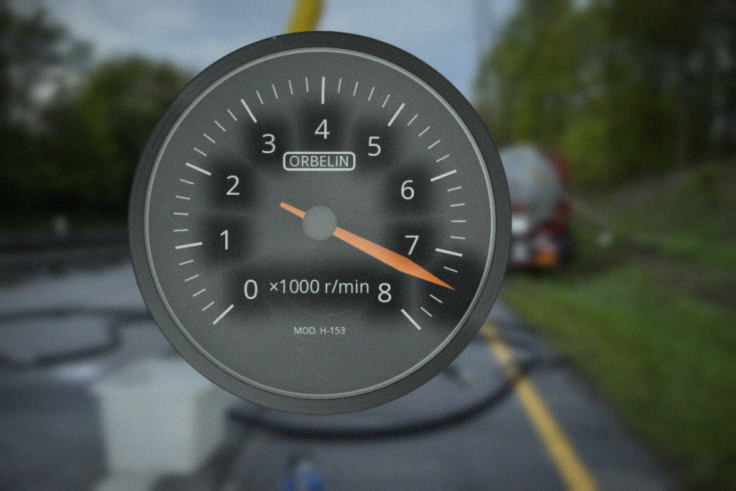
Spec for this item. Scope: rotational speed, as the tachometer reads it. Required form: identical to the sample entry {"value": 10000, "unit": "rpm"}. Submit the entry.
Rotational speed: {"value": 7400, "unit": "rpm"}
